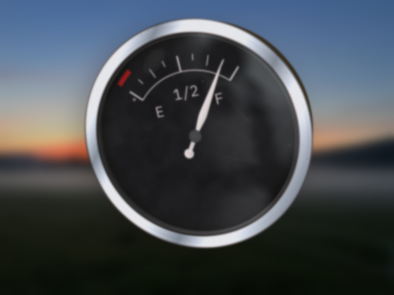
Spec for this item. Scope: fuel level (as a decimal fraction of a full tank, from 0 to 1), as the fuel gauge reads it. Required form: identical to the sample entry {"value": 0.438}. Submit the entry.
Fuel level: {"value": 0.875}
